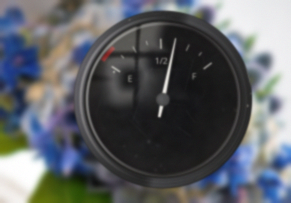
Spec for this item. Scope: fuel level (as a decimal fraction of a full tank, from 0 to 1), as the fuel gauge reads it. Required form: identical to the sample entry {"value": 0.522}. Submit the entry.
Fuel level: {"value": 0.625}
